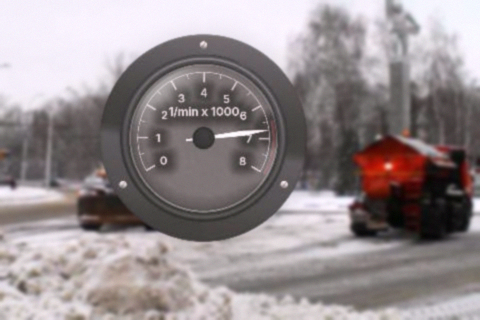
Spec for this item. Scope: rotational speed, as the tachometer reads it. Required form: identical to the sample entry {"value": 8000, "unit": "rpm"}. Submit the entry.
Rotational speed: {"value": 6750, "unit": "rpm"}
